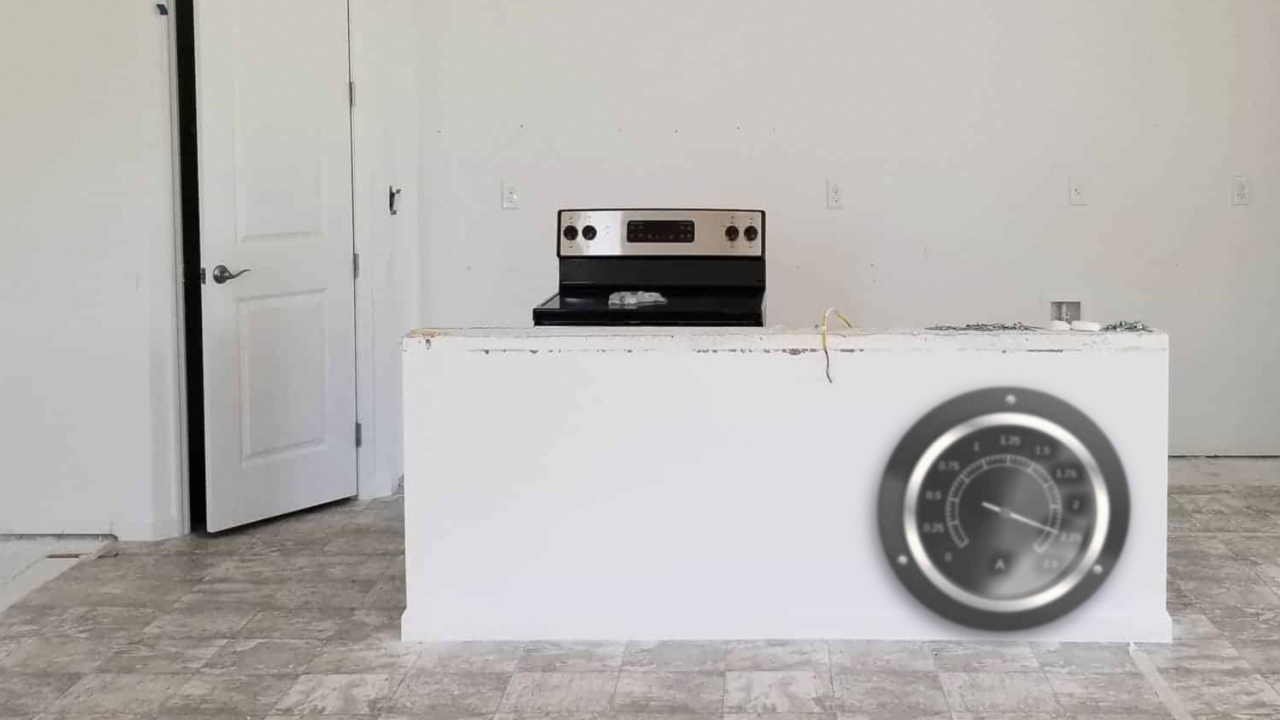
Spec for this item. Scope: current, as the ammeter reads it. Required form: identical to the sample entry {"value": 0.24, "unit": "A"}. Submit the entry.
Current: {"value": 2.25, "unit": "A"}
